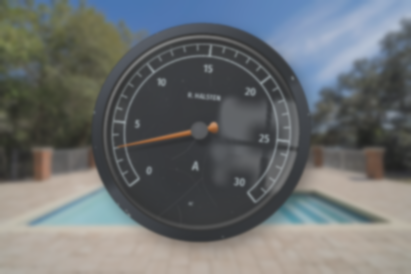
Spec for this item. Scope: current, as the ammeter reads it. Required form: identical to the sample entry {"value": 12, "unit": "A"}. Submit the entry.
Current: {"value": 3, "unit": "A"}
